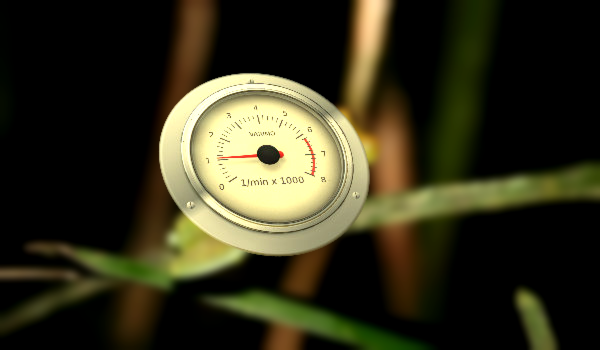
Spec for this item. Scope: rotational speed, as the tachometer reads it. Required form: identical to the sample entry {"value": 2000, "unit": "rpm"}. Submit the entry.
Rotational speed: {"value": 1000, "unit": "rpm"}
